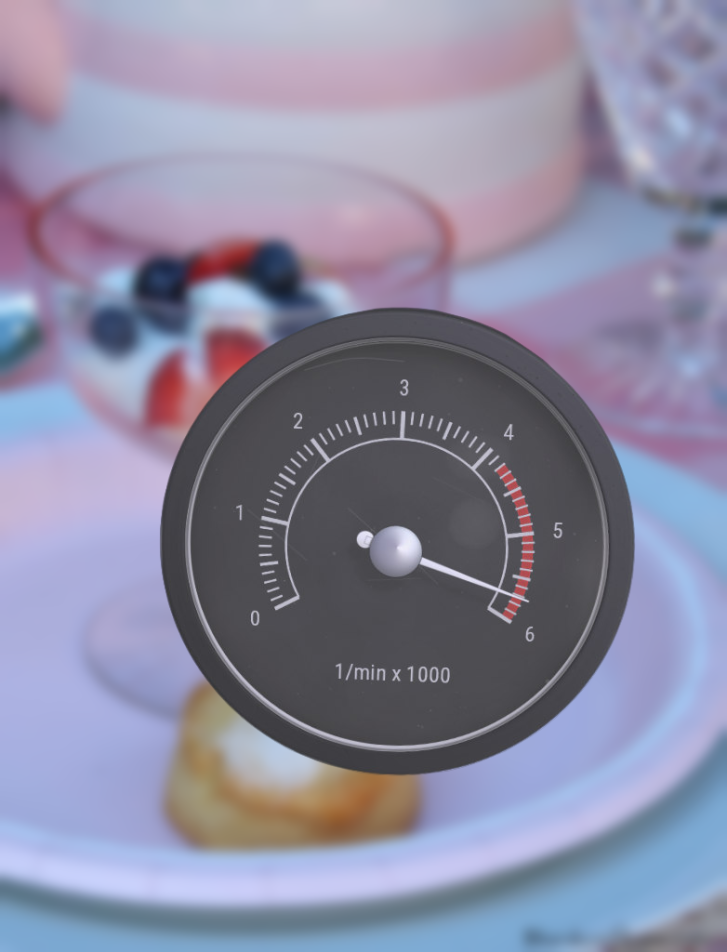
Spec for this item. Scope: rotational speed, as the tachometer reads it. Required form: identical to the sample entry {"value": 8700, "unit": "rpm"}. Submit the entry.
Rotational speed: {"value": 5700, "unit": "rpm"}
